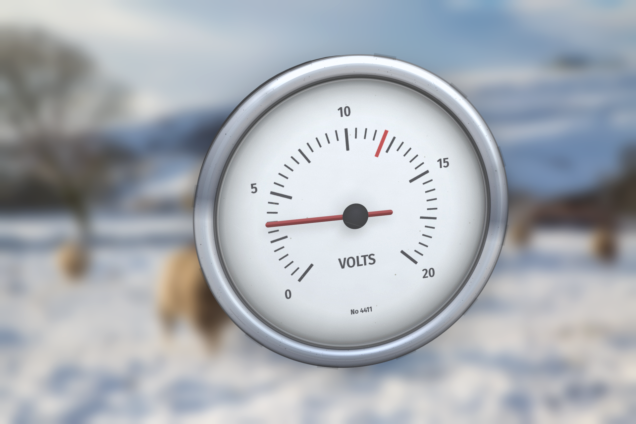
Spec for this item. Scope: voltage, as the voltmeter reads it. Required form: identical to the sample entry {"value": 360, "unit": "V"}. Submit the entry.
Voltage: {"value": 3.5, "unit": "V"}
